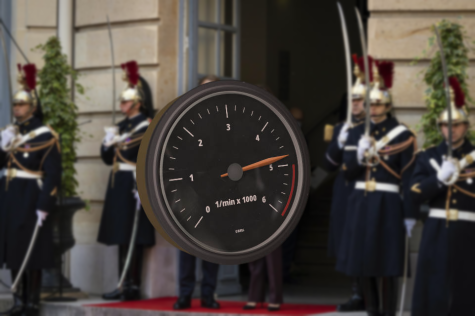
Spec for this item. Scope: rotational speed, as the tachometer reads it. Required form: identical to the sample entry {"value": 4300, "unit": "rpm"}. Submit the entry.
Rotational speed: {"value": 4800, "unit": "rpm"}
